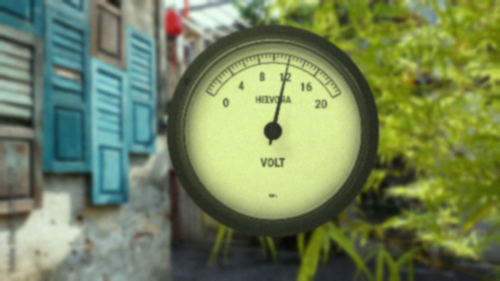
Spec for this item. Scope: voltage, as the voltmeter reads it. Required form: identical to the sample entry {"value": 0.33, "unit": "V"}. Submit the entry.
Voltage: {"value": 12, "unit": "V"}
